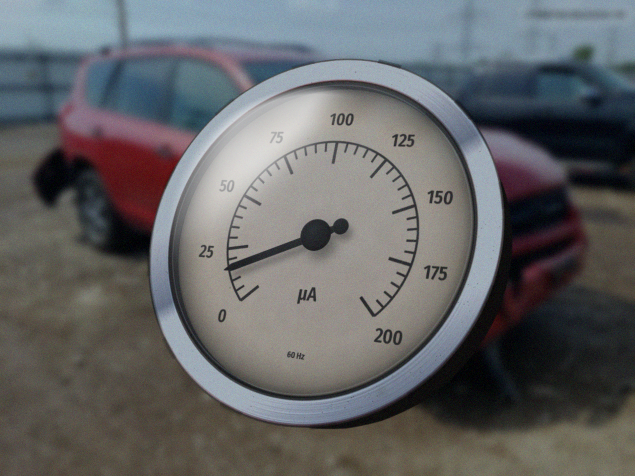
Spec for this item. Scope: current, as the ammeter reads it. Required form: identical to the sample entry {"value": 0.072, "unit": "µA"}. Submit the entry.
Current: {"value": 15, "unit": "µA"}
